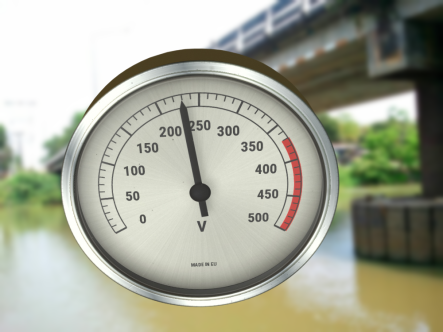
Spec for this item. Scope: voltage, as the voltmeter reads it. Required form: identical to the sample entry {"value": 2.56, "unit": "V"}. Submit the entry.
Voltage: {"value": 230, "unit": "V"}
